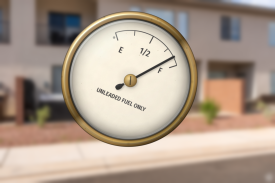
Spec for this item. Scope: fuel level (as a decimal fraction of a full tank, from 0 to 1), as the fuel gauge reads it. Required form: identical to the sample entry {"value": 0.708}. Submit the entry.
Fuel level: {"value": 0.875}
